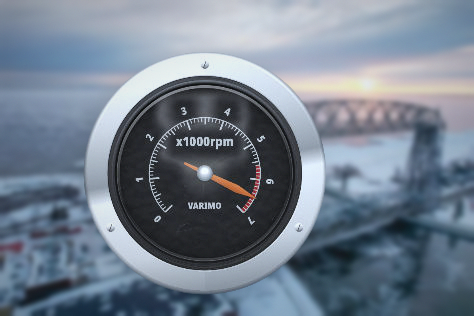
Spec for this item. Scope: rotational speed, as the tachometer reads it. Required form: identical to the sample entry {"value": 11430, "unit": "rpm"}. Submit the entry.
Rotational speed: {"value": 6500, "unit": "rpm"}
